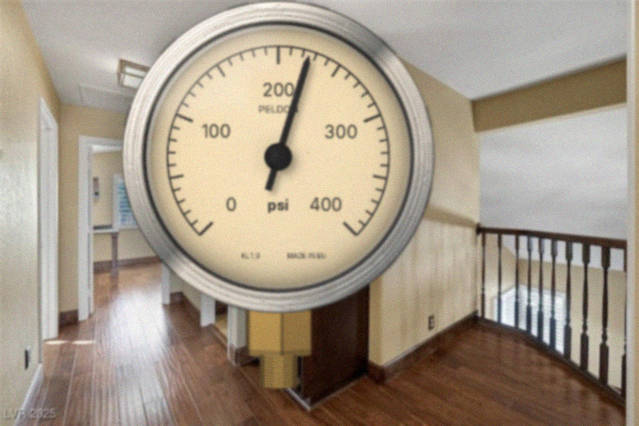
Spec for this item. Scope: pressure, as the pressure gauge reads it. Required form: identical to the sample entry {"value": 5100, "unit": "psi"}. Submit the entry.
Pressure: {"value": 225, "unit": "psi"}
